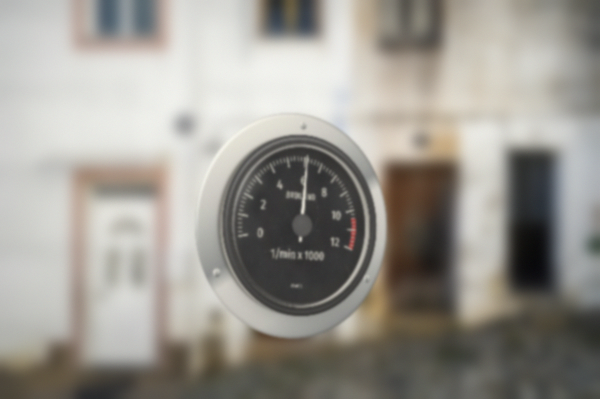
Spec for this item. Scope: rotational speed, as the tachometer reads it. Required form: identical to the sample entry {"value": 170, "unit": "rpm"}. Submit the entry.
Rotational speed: {"value": 6000, "unit": "rpm"}
